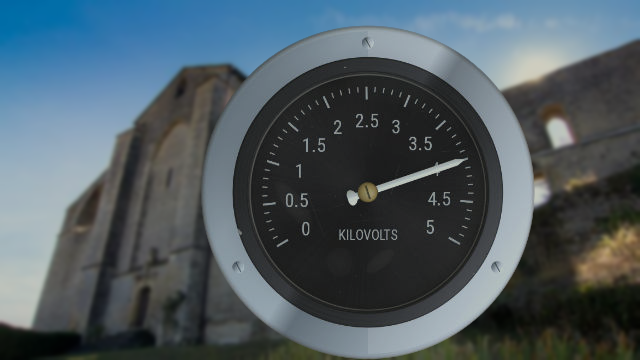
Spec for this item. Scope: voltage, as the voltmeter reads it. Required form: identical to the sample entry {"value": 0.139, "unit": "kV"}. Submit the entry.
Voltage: {"value": 4, "unit": "kV"}
